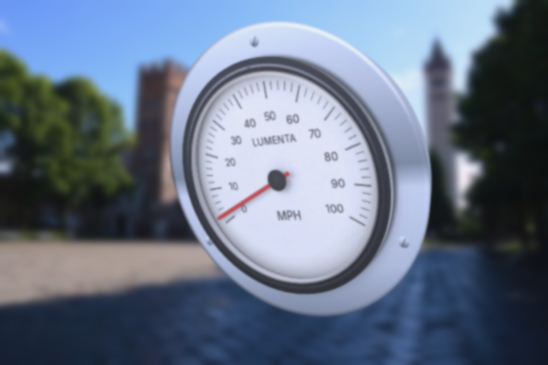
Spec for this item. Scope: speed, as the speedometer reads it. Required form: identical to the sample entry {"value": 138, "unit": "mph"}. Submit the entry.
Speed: {"value": 2, "unit": "mph"}
